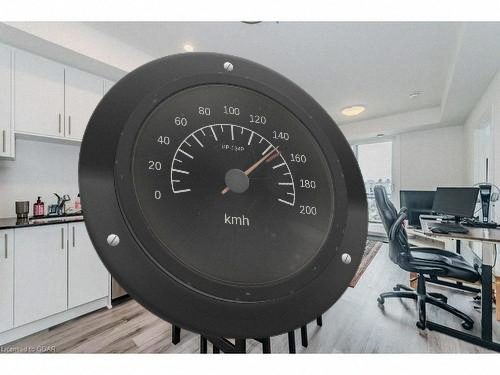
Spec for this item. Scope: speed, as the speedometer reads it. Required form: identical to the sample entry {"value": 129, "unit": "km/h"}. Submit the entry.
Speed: {"value": 145, "unit": "km/h"}
